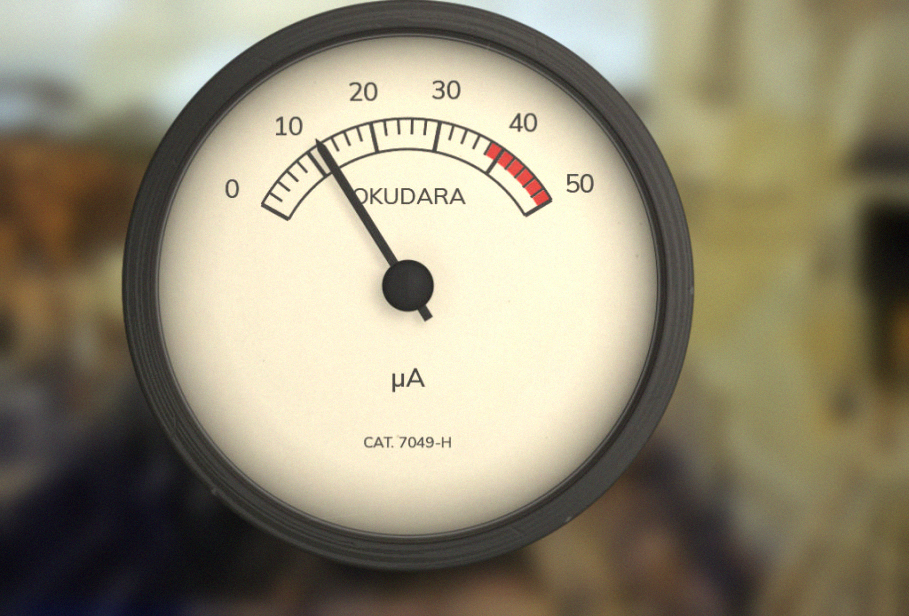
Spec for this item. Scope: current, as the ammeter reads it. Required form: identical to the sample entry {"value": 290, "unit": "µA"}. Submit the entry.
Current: {"value": 12, "unit": "µA"}
